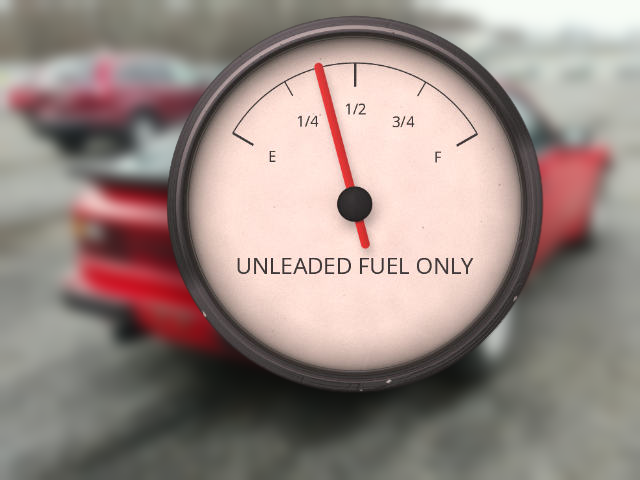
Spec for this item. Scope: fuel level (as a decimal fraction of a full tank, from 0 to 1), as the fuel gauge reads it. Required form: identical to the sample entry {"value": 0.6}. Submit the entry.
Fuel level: {"value": 0.375}
